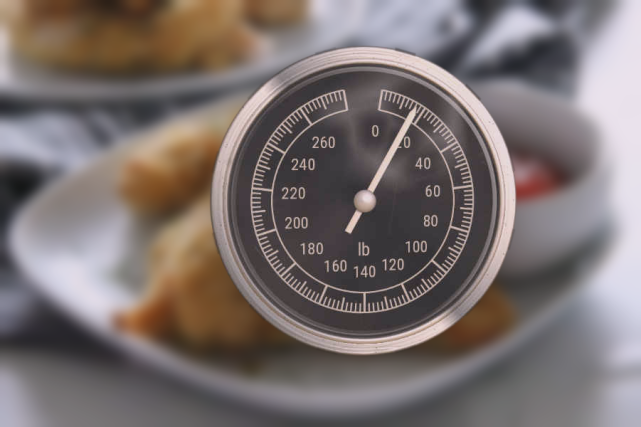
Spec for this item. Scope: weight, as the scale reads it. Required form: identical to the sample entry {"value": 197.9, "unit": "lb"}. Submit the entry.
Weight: {"value": 16, "unit": "lb"}
